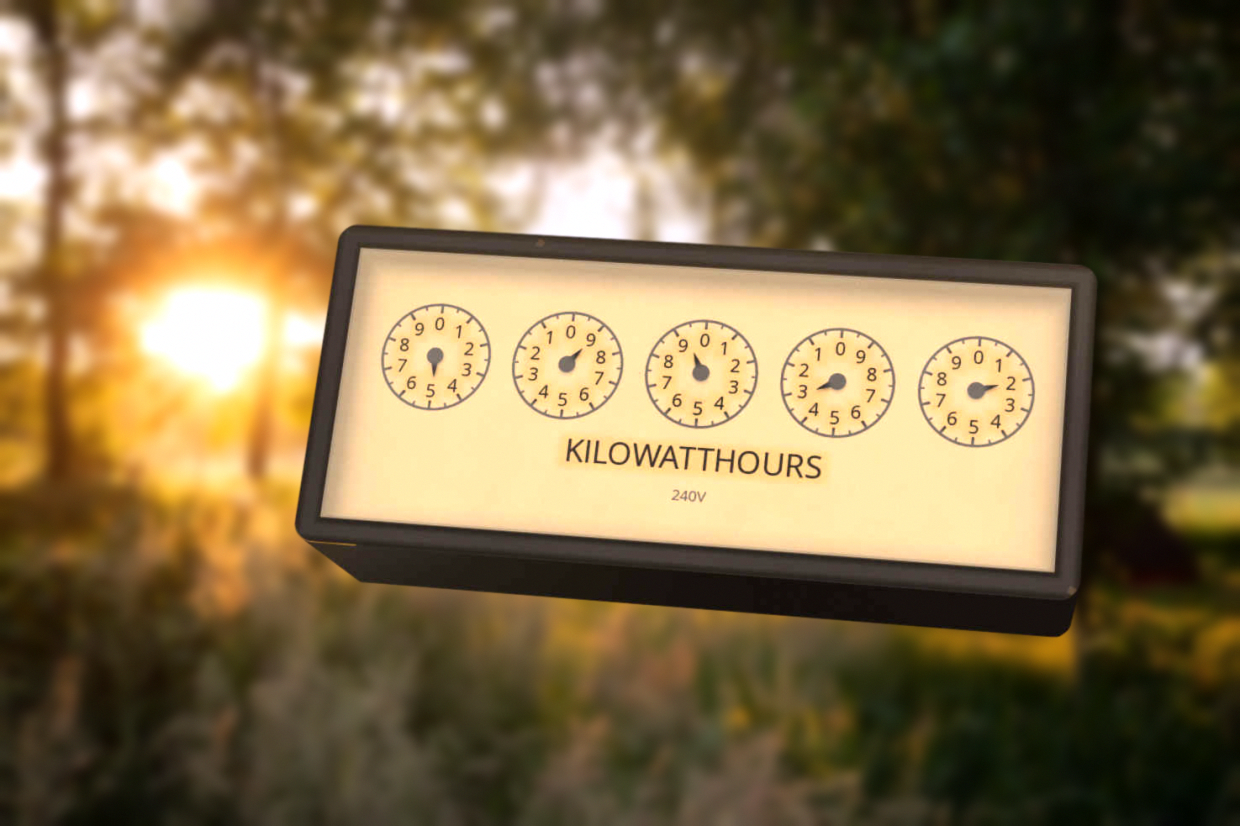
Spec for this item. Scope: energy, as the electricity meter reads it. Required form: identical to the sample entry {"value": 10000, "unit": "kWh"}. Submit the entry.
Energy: {"value": 48932, "unit": "kWh"}
